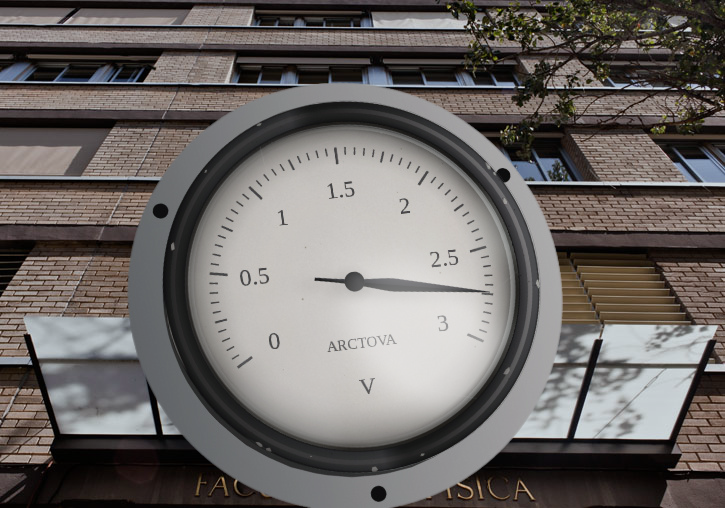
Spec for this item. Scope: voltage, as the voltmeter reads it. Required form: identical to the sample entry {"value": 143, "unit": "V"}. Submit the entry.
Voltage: {"value": 2.75, "unit": "V"}
